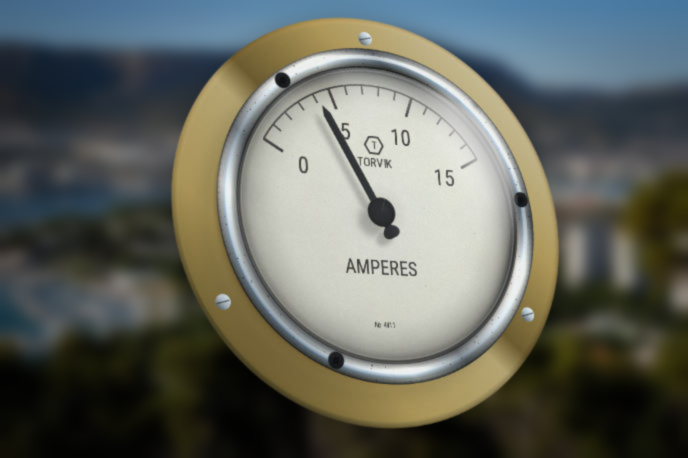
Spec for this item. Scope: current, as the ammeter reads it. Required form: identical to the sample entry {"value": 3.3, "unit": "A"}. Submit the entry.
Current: {"value": 4, "unit": "A"}
